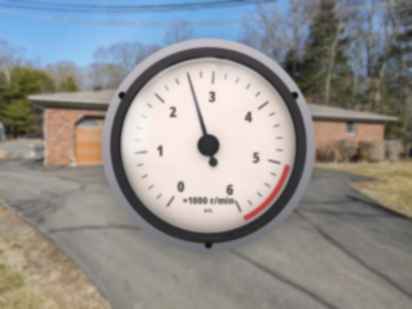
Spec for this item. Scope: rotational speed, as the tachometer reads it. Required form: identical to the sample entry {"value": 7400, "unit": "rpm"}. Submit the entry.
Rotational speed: {"value": 2600, "unit": "rpm"}
